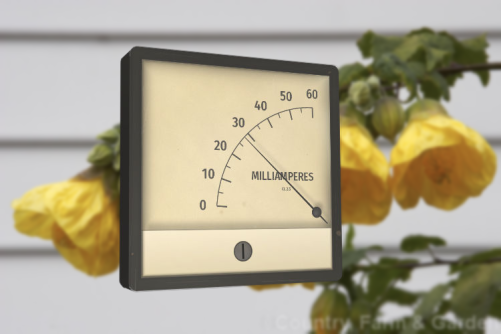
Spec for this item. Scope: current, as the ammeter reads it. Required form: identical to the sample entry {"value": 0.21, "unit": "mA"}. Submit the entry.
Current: {"value": 27.5, "unit": "mA"}
